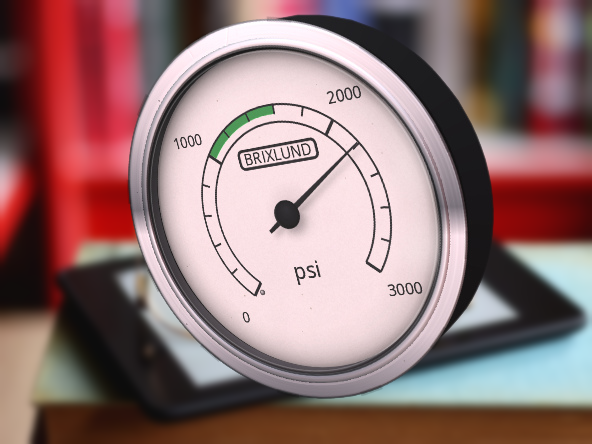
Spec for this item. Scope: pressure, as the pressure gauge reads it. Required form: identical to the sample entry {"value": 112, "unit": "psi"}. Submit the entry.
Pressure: {"value": 2200, "unit": "psi"}
